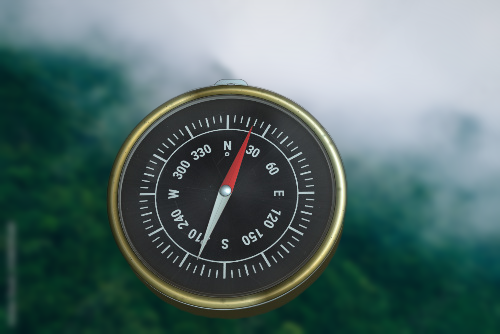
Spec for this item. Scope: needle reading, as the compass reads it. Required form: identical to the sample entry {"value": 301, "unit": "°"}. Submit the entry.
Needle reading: {"value": 20, "unit": "°"}
